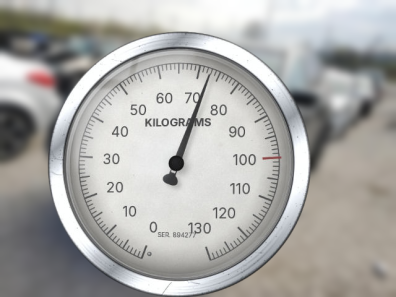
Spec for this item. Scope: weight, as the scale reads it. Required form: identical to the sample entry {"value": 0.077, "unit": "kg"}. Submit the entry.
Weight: {"value": 73, "unit": "kg"}
